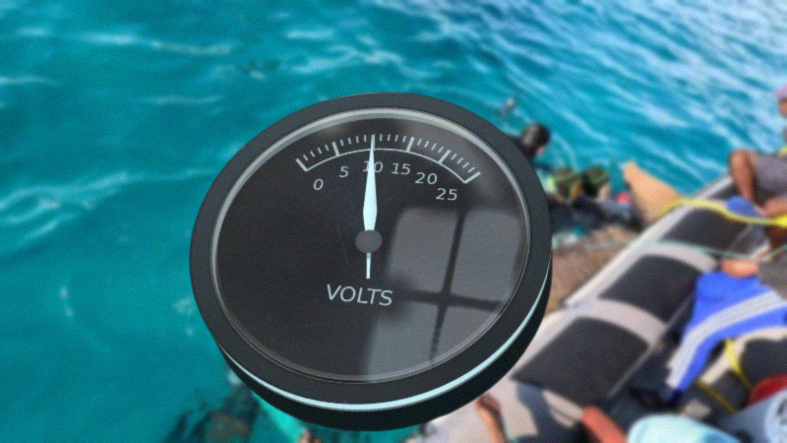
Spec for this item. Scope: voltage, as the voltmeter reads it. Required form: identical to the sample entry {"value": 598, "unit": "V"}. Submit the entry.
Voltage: {"value": 10, "unit": "V"}
